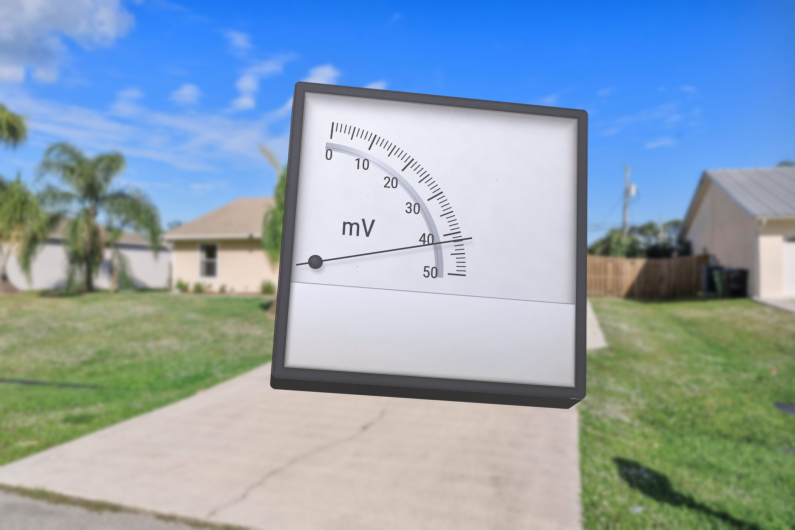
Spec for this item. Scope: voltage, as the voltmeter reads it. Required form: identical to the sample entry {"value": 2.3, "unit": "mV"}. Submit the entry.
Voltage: {"value": 42, "unit": "mV"}
